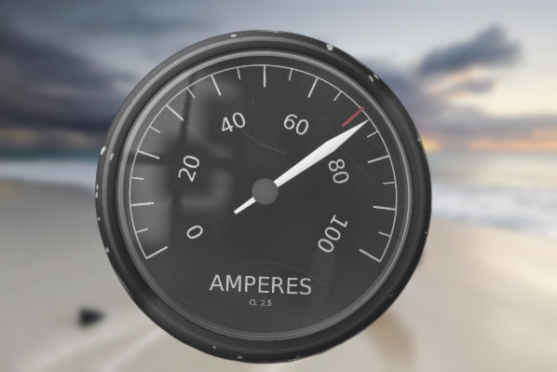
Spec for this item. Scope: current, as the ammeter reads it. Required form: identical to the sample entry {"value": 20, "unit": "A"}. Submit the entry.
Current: {"value": 72.5, "unit": "A"}
